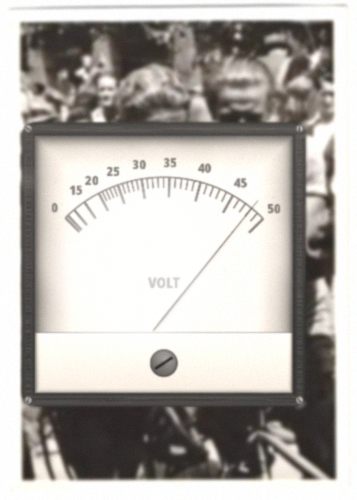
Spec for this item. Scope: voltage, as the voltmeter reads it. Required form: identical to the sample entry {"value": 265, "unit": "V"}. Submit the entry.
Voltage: {"value": 48, "unit": "V"}
